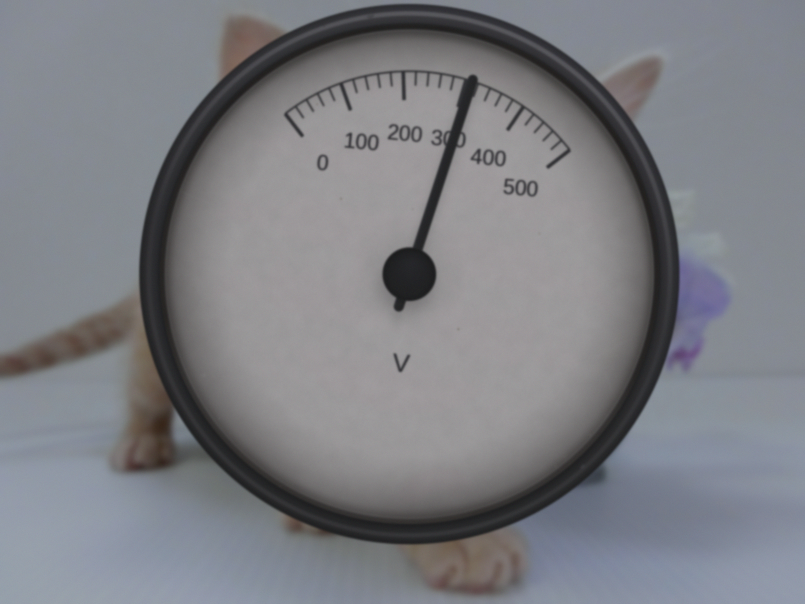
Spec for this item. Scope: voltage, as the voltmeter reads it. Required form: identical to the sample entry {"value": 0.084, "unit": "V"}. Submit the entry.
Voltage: {"value": 310, "unit": "V"}
